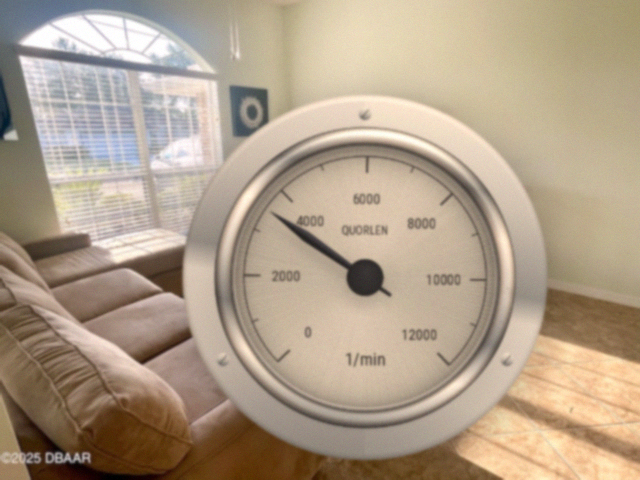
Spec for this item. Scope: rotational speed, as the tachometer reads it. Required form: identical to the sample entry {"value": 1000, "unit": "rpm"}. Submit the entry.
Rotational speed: {"value": 3500, "unit": "rpm"}
